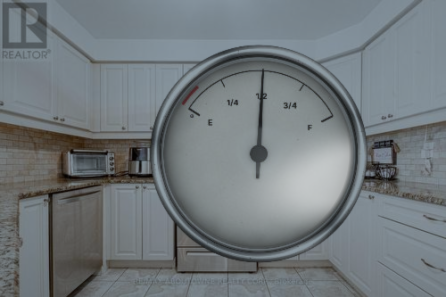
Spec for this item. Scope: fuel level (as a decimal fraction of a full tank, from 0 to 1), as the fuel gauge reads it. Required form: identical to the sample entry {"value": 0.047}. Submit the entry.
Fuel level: {"value": 0.5}
